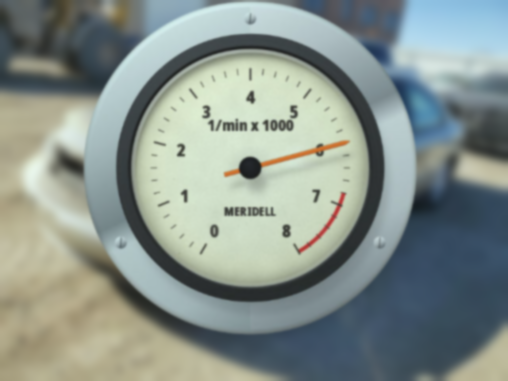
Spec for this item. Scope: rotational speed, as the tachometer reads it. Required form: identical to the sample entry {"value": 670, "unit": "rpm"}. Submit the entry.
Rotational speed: {"value": 6000, "unit": "rpm"}
